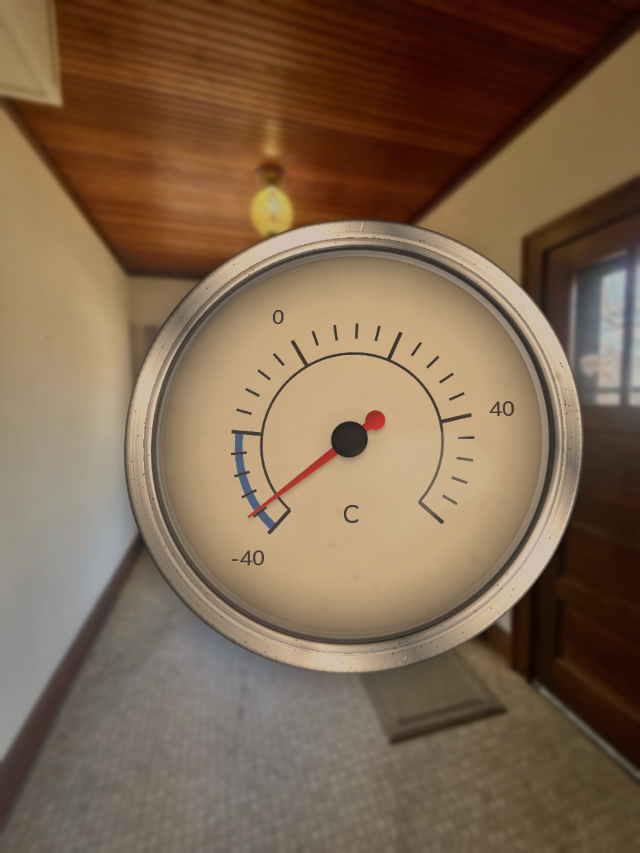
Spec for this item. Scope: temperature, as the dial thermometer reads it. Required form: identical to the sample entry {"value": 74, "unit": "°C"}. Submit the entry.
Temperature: {"value": -36, "unit": "°C"}
